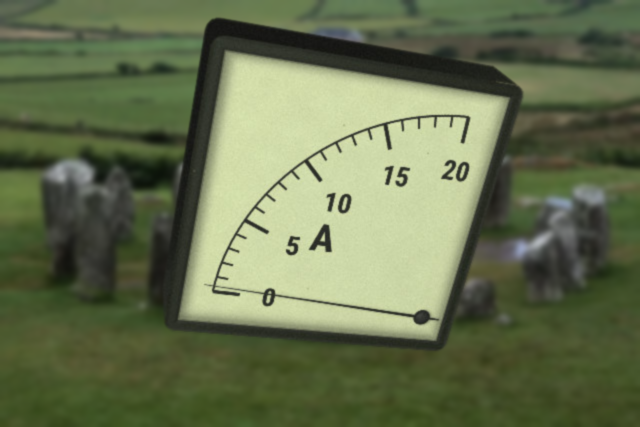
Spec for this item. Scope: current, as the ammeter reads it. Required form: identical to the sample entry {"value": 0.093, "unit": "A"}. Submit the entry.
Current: {"value": 0.5, "unit": "A"}
